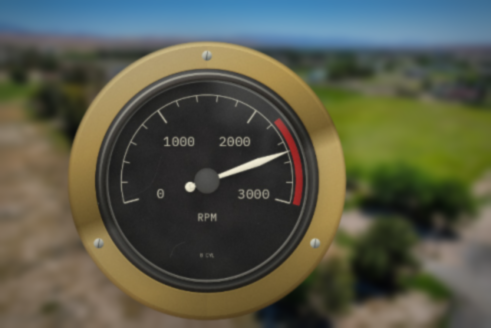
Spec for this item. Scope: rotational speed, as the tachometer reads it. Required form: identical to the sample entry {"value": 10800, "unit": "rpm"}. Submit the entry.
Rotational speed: {"value": 2500, "unit": "rpm"}
